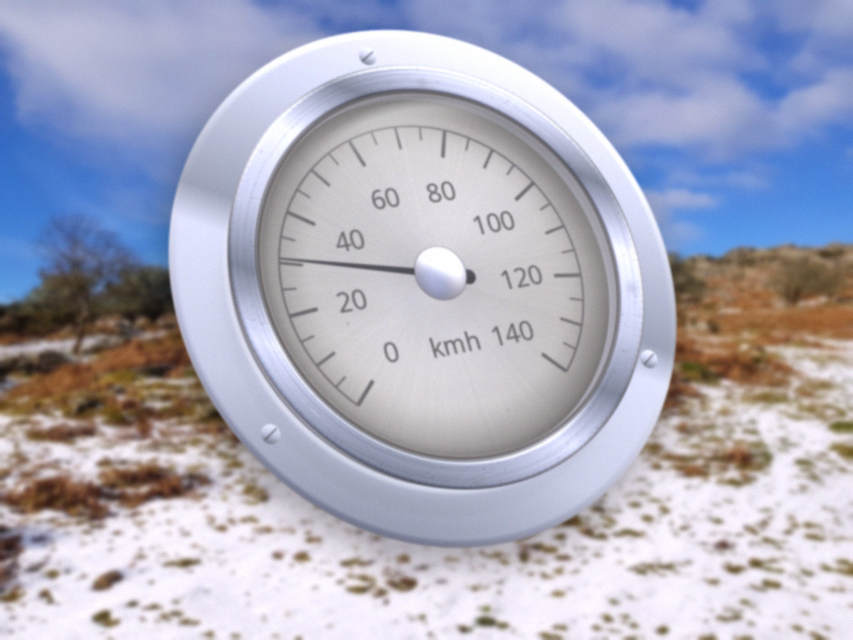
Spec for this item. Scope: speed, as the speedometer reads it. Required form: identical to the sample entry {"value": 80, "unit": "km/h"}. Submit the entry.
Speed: {"value": 30, "unit": "km/h"}
